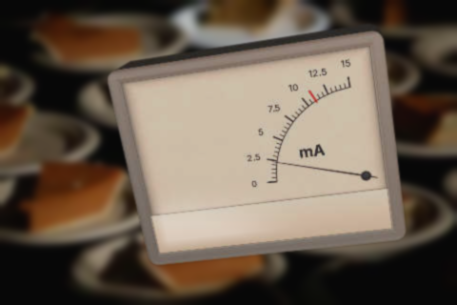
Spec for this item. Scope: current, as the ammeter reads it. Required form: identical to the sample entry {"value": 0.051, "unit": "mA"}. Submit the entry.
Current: {"value": 2.5, "unit": "mA"}
